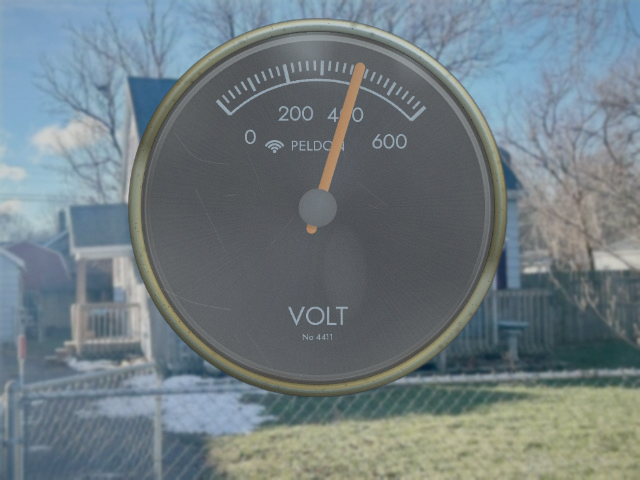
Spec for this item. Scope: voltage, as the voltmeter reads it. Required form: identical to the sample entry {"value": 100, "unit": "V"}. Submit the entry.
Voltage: {"value": 400, "unit": "V"}
